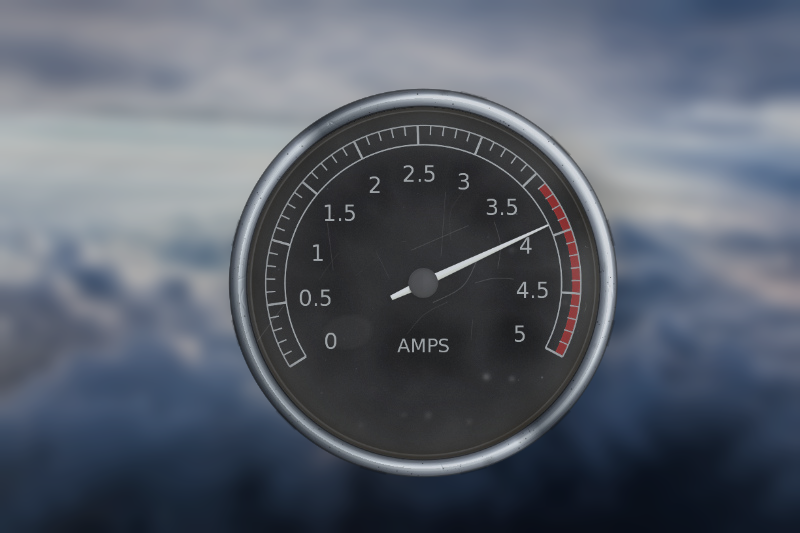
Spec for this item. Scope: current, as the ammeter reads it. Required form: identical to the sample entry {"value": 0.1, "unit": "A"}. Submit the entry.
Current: {"value": 3.9, "unit": "A"}
